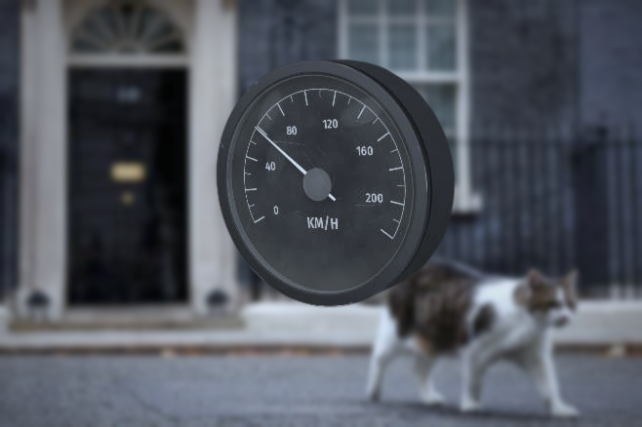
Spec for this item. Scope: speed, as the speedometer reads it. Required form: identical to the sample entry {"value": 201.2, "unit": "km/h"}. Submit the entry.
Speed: {"value": 60, "unit": "km/h"}
